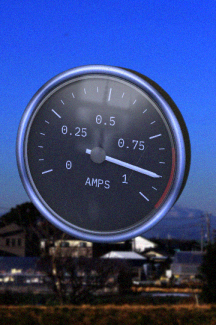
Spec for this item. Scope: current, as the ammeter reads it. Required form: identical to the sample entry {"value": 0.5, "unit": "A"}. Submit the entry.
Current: {"value": 0.9, "unit": "A"}
